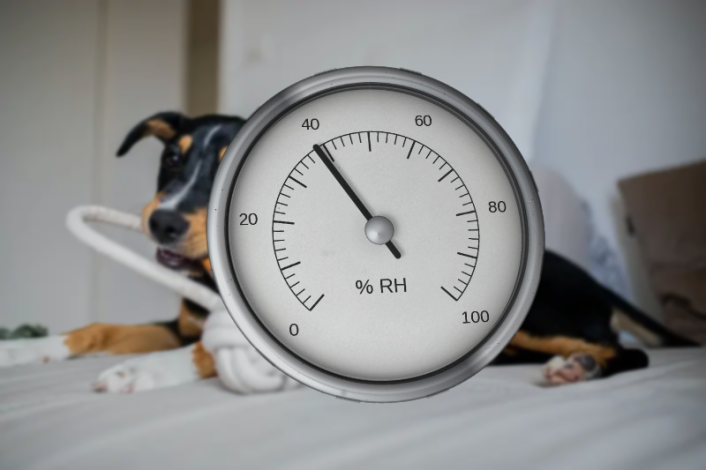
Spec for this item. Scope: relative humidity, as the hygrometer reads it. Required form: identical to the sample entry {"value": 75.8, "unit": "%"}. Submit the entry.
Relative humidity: {"value": 38, "unit": "%"}
